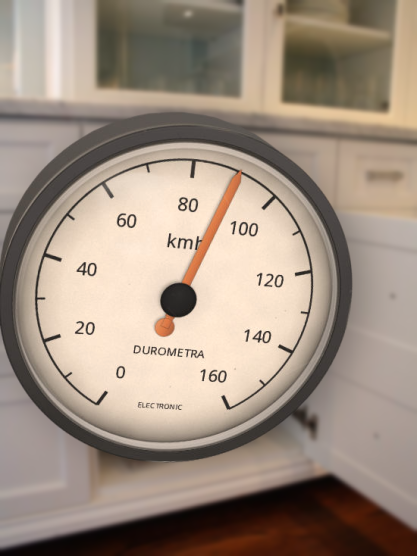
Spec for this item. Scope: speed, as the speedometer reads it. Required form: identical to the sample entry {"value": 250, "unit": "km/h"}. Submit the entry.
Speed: {"value": 90, "unit": "km/h"}
